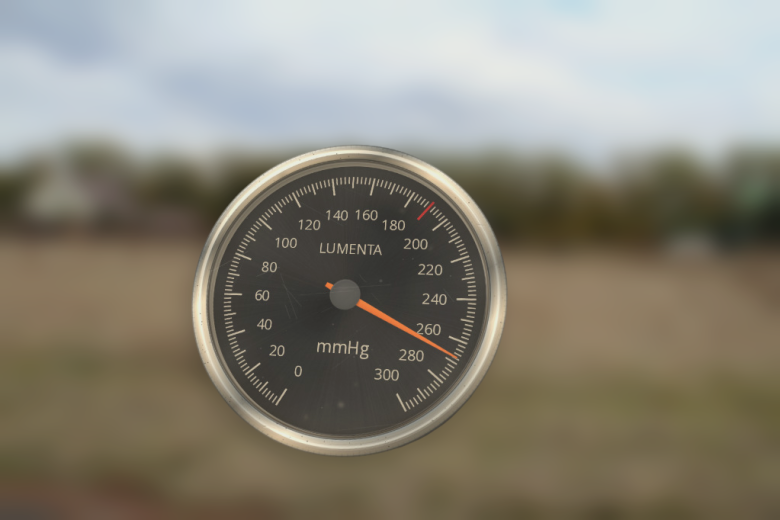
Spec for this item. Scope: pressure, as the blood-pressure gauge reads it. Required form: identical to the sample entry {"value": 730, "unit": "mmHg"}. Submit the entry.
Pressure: {"value": 268, "unit": "mmHg"}
